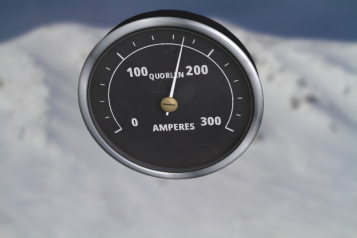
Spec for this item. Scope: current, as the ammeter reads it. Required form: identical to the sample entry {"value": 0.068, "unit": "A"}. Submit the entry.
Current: {"value": 170, "unit": "A"}
